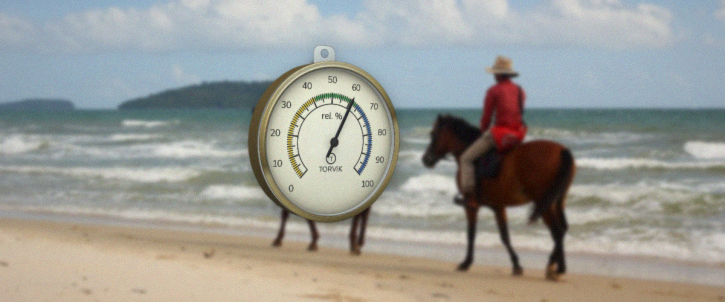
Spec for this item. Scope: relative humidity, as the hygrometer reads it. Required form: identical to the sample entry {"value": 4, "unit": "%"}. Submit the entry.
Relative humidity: {"value": 60, "unit": "%"}
